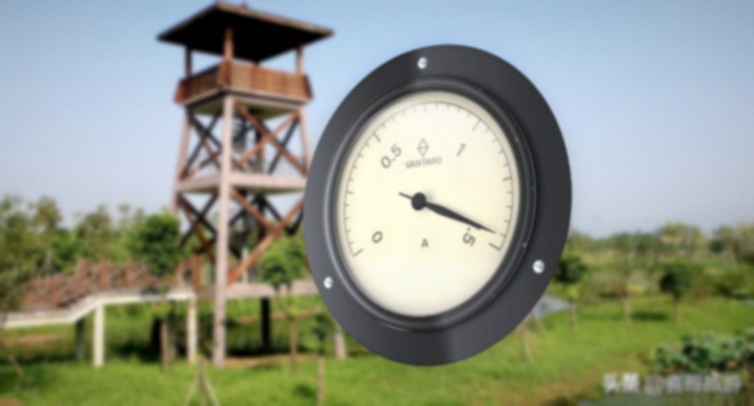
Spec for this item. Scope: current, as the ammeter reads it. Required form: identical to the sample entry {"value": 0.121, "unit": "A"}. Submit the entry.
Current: {"value": 1.45, "unit": "A"}
